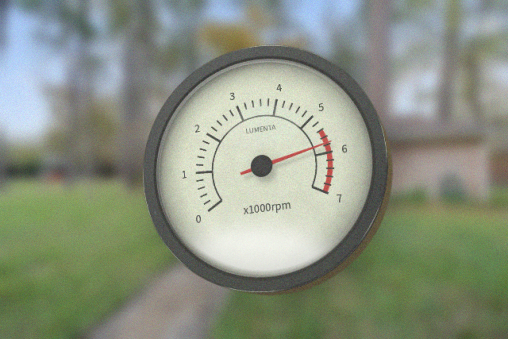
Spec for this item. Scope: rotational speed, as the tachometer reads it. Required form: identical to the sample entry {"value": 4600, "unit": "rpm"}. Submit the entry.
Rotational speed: {"value": 5800, "unit": "rpm"}
